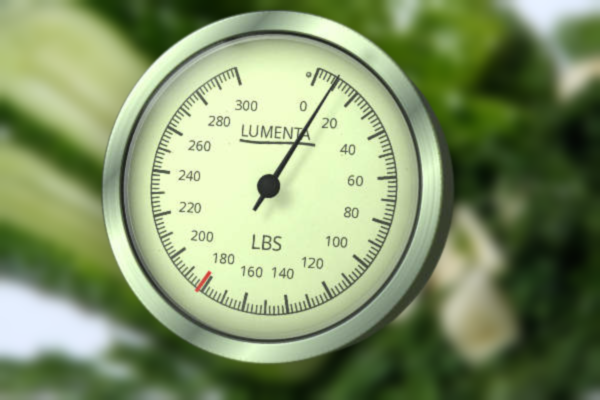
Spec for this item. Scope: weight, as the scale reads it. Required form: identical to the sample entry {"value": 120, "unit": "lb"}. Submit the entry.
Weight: {"value": 10, "unit": "lb"}
